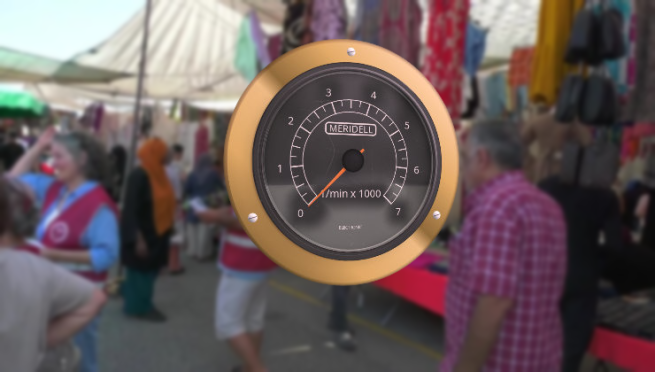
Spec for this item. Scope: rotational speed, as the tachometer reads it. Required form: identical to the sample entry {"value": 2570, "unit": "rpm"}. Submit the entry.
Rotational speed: {"value": 0, "unit": "rpm"}
